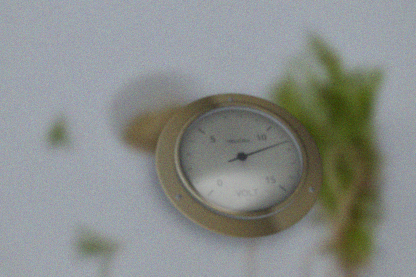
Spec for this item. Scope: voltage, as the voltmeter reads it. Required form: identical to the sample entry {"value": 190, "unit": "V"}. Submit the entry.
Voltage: {"value": 11.5, "unit": "V"}
